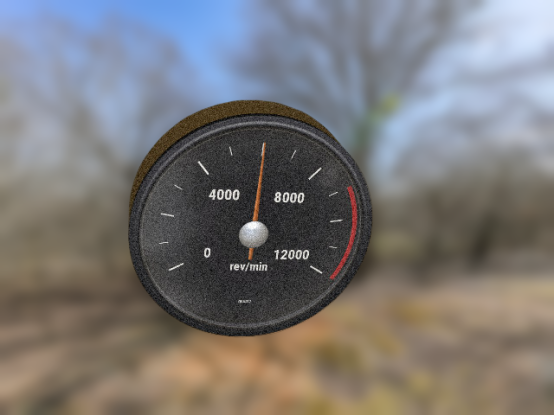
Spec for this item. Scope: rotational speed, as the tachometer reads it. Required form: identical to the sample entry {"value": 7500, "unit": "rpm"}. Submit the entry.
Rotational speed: {"value": 6000, "unit": "rpm"}
